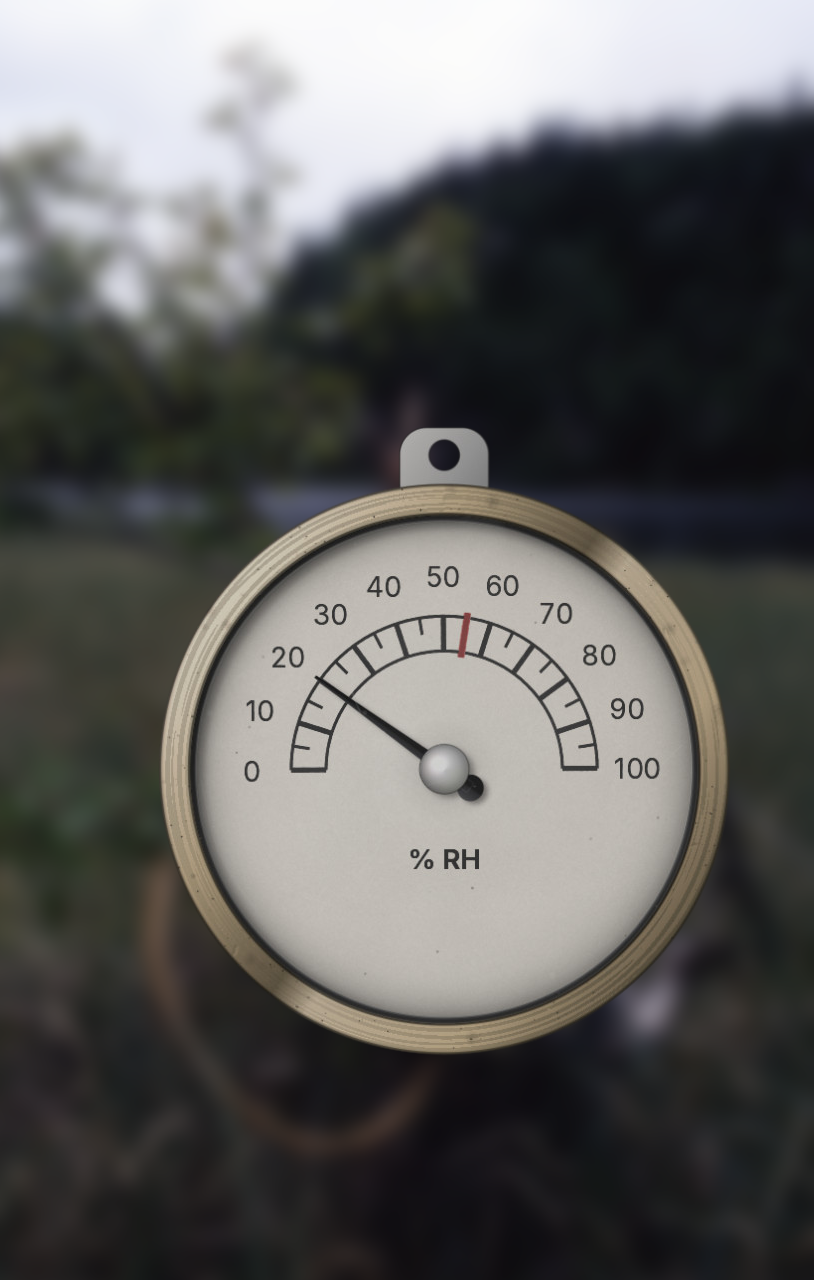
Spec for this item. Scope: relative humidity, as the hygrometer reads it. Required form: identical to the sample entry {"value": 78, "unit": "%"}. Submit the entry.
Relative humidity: {"value": 20, "unit": "%"}
